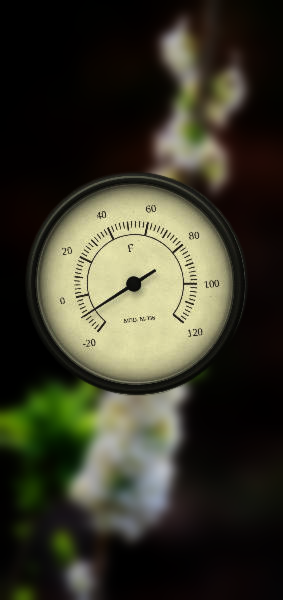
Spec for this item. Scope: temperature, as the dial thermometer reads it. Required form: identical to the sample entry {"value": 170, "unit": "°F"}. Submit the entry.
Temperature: {"value": -10, "unit": "°F"}
